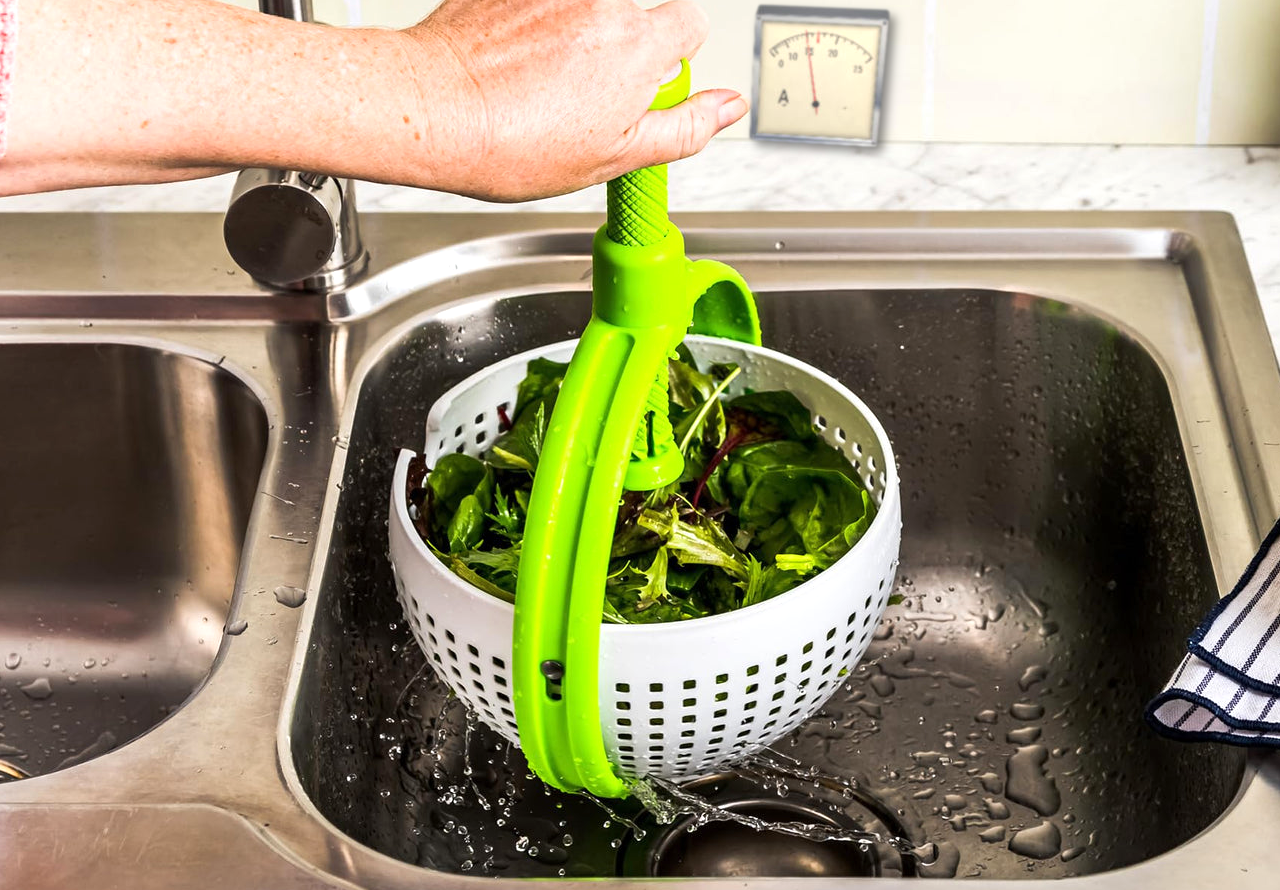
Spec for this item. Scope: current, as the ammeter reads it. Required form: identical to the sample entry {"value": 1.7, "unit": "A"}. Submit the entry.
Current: {"value": 15, "unit": "A"}
